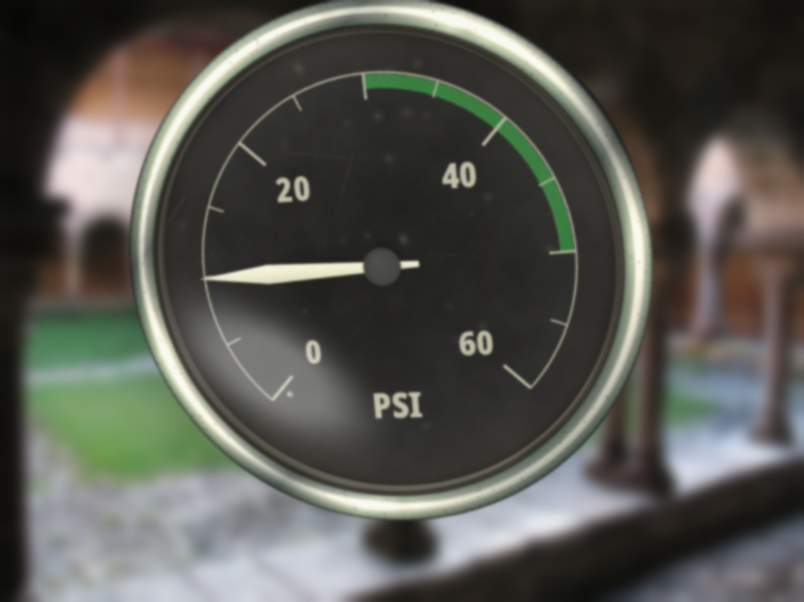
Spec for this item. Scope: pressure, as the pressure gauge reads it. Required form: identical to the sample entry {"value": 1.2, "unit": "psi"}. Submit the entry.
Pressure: {"value": 10, "unit": "psi"}
